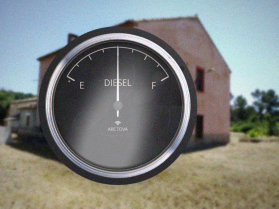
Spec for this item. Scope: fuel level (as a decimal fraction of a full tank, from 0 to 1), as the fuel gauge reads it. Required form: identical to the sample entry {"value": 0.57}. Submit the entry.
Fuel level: {"value": 0.5}
